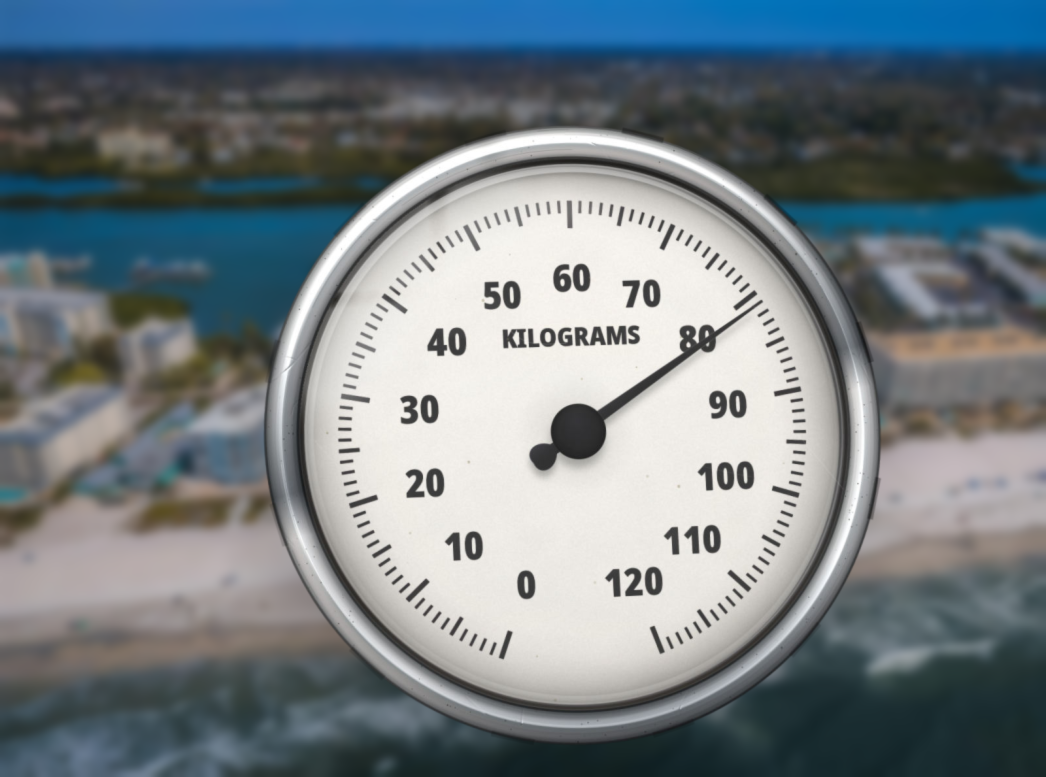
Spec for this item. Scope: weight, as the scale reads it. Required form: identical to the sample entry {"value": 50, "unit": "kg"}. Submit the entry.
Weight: {"value": 81, "unit": "kg"}
